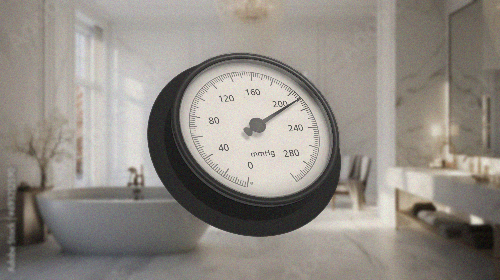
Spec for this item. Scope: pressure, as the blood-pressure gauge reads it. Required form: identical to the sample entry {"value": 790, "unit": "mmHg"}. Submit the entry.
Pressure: {"value": 210, "unit": "mmHg"}
